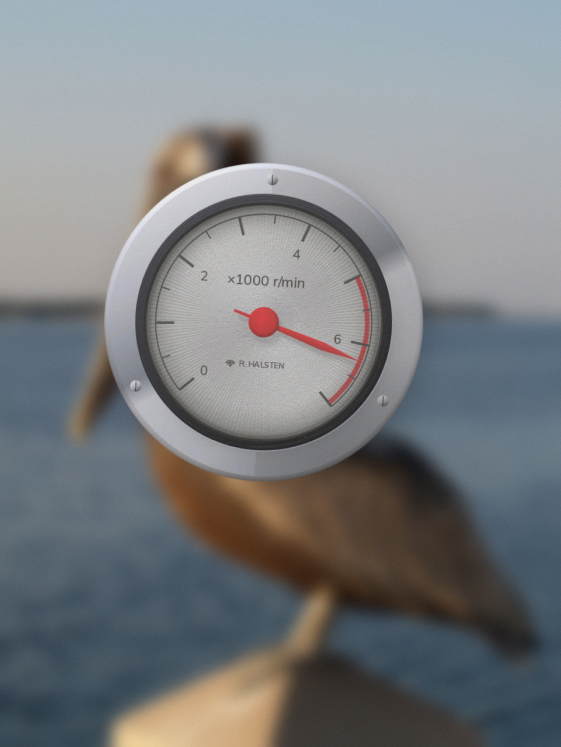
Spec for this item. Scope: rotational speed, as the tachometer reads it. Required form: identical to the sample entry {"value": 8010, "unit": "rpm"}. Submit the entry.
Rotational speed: {"value": 6250, "unit": "rpm"}
